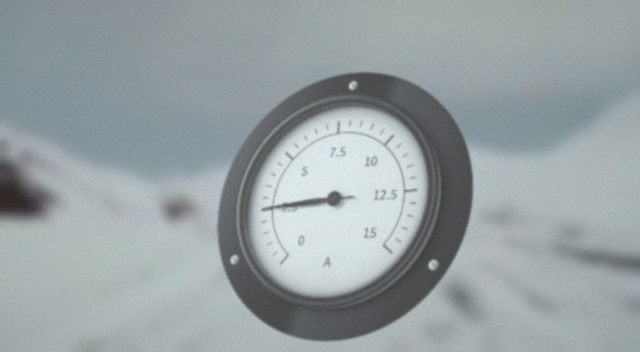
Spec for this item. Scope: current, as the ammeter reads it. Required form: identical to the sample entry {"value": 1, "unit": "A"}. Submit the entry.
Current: {"value": 2.5, "unit": "A"}
